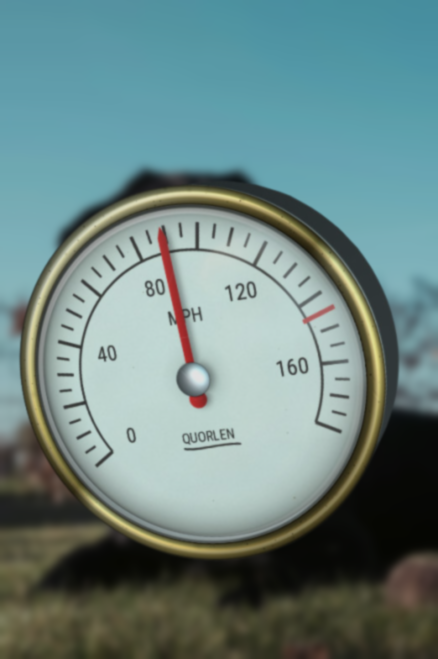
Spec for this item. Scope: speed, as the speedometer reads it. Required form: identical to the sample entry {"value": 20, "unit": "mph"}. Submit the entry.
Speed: {"value": 90, "unit": "mph"}
